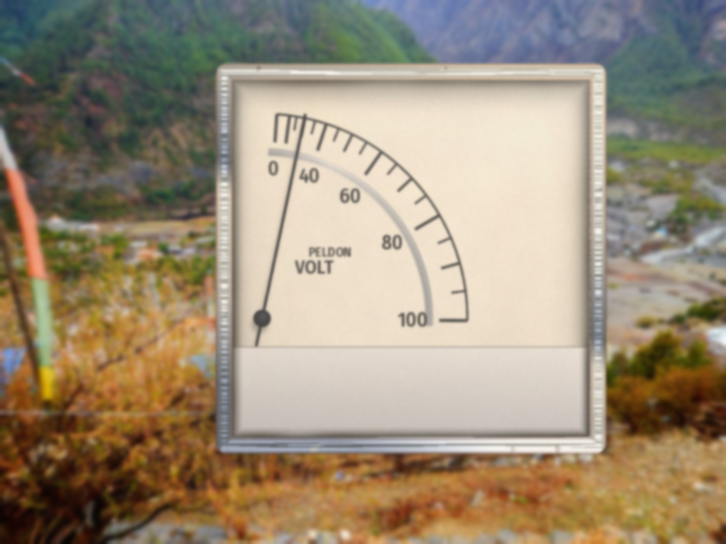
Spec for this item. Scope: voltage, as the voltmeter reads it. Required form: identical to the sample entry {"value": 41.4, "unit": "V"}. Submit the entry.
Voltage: {"value": 30, "unit": "V"}
